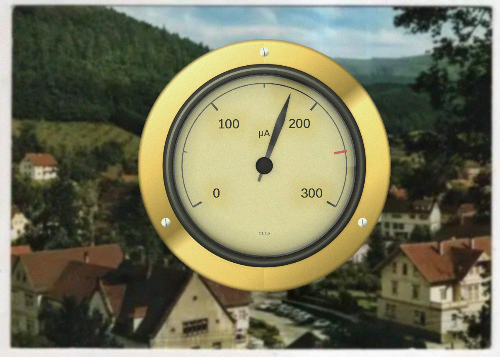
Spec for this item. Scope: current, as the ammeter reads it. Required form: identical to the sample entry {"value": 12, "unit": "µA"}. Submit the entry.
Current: {"value": 175, "unit": "µA"}
